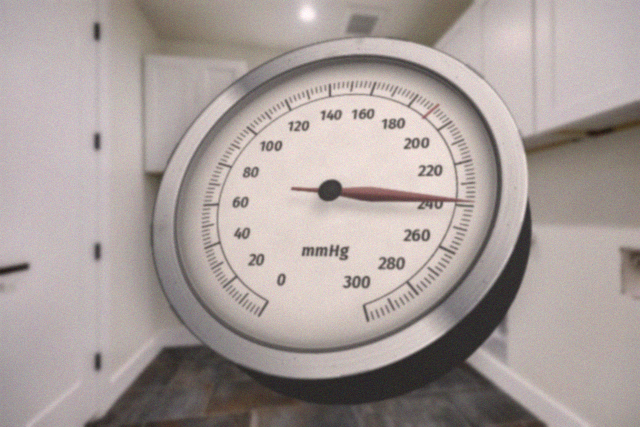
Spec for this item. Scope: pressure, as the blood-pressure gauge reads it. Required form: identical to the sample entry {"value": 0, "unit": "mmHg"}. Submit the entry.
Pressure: {"value": 240, "unit": "mmHg"}
